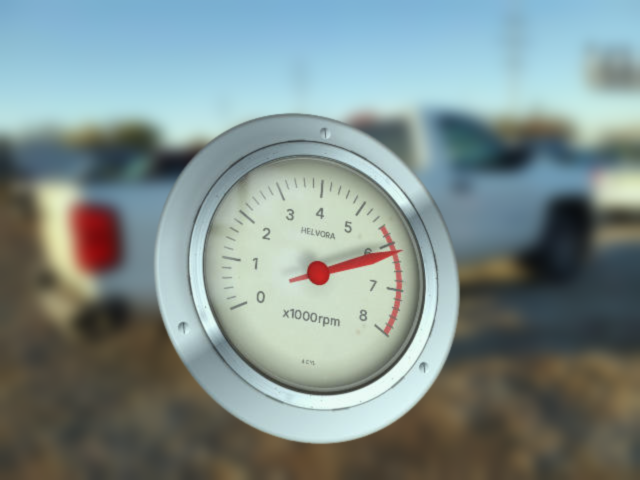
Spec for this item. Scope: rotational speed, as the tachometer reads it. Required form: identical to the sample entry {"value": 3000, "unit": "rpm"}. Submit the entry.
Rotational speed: {"value": 6200, "unit": "rpm"}
